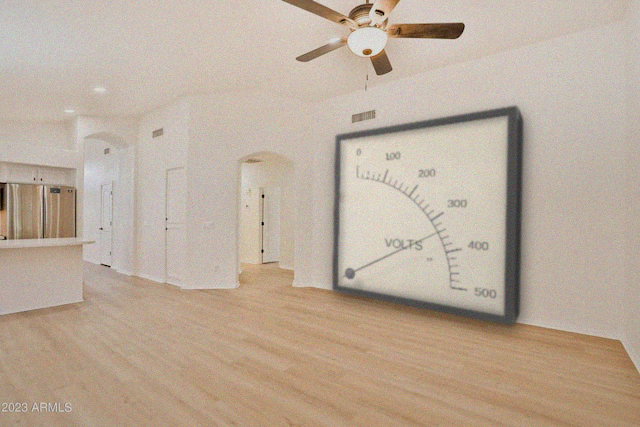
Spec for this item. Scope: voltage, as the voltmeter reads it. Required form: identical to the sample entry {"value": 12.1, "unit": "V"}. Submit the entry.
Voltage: {"value": 340, "unit": "V"}
